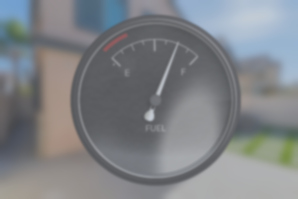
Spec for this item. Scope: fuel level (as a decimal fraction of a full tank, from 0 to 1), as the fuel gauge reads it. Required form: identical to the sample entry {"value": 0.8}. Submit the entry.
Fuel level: {"value": 0.75}
